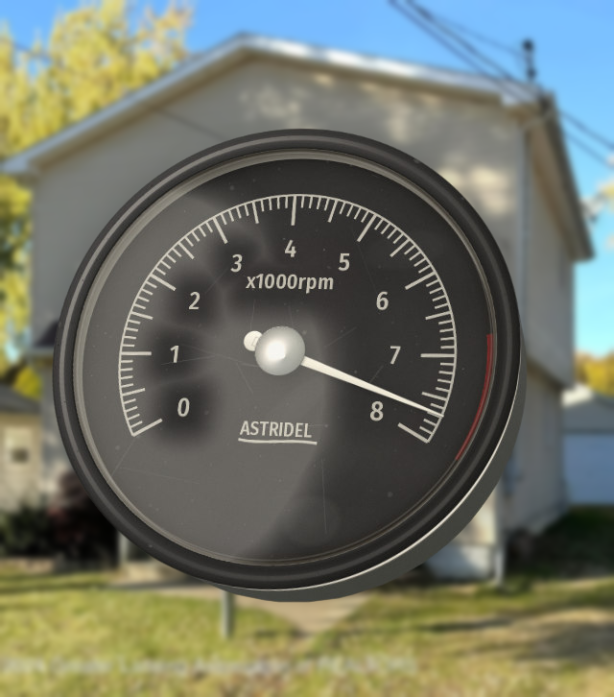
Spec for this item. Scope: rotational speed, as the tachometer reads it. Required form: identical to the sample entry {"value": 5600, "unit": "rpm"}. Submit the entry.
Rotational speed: {"value": 7700, "unit": "rpm"}
